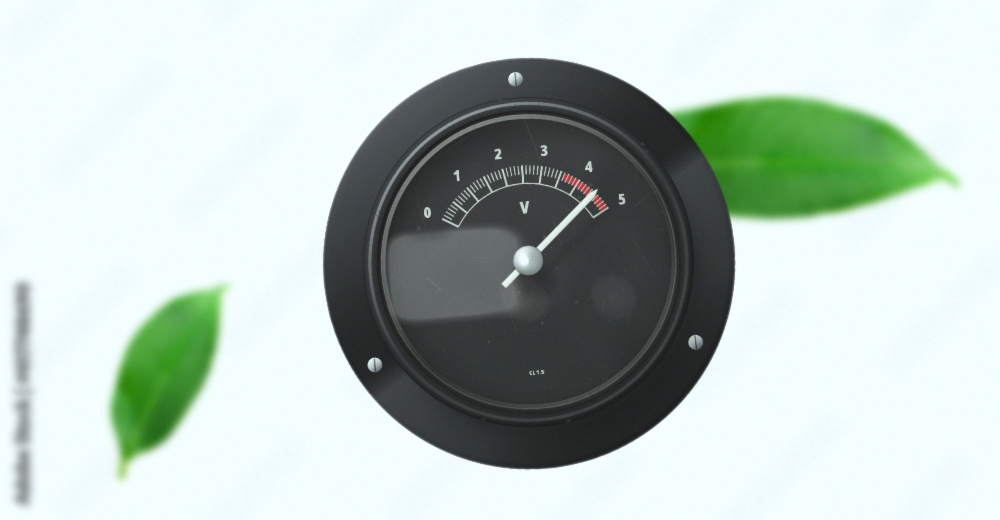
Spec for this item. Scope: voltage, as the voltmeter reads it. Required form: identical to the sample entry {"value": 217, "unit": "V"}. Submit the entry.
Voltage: {"value": 4.5, "unit": "V"}
